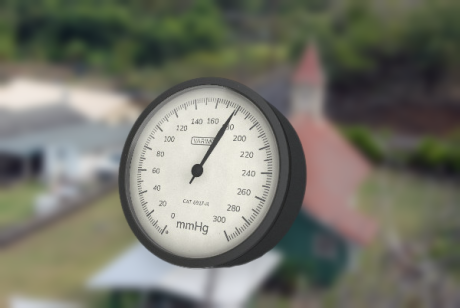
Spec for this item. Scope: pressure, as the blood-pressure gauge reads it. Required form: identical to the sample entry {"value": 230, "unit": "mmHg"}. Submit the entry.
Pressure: {"value": 180, "unit": "mmHg"}
